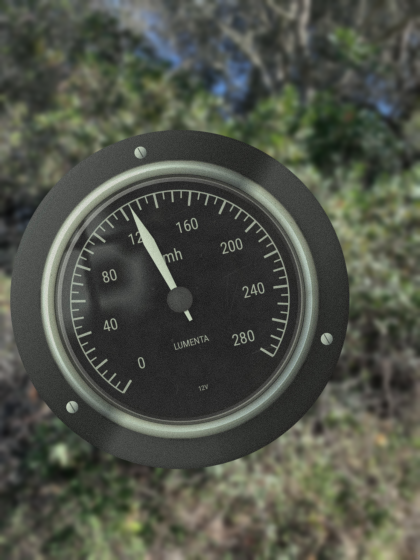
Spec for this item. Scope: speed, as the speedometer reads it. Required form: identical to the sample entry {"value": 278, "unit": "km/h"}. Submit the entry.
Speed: {"value": 125, "unit": "km/h"}
